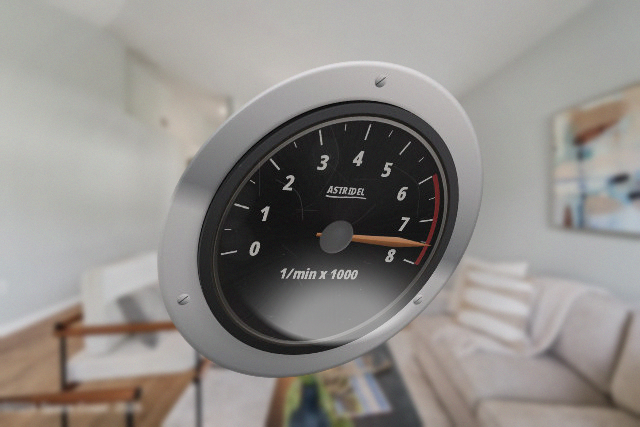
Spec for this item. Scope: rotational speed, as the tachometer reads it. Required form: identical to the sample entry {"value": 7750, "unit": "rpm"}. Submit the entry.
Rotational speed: {"value": 7500, "unit": "rpm"}
